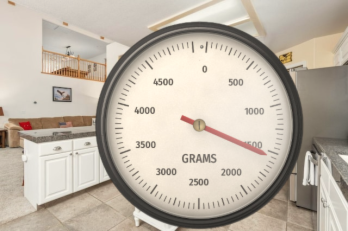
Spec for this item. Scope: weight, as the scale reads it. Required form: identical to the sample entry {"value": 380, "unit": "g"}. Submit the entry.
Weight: {"value": 1550, "unit": "g"}
